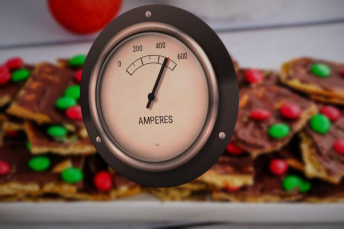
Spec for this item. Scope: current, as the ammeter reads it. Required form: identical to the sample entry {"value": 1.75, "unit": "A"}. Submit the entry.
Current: {"value": 500, "unit": "A"}
